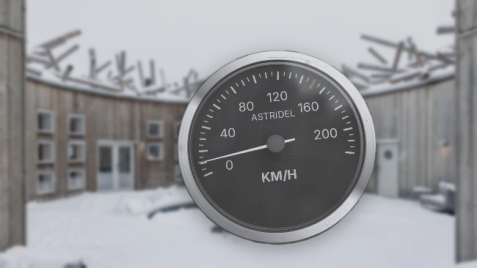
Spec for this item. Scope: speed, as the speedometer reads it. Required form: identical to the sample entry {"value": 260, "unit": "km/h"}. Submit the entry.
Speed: {"value": 10, "unit": "km/h"}
